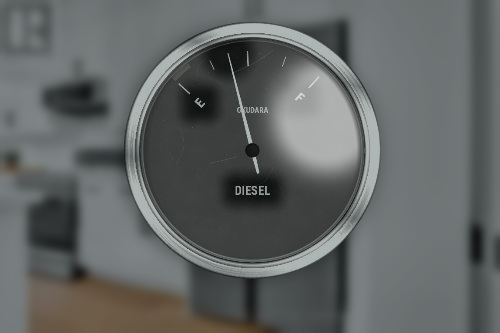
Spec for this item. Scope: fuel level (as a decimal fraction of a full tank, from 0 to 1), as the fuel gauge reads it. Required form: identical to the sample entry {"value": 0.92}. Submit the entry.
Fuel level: {"value": 0.375}
